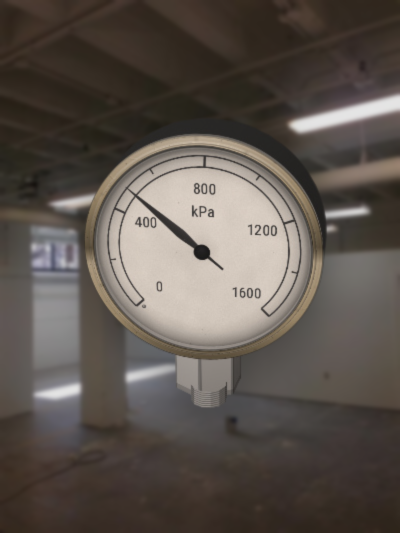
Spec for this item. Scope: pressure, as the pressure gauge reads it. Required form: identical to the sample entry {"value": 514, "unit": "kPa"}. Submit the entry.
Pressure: {"value": 500, "unit": "kPa"}
